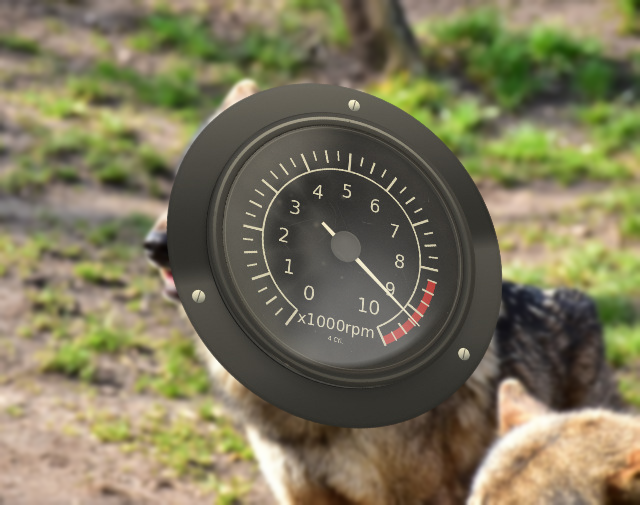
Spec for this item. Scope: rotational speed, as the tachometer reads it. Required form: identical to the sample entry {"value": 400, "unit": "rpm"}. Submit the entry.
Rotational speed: {"value": 9250, "unit": "rpm"}
